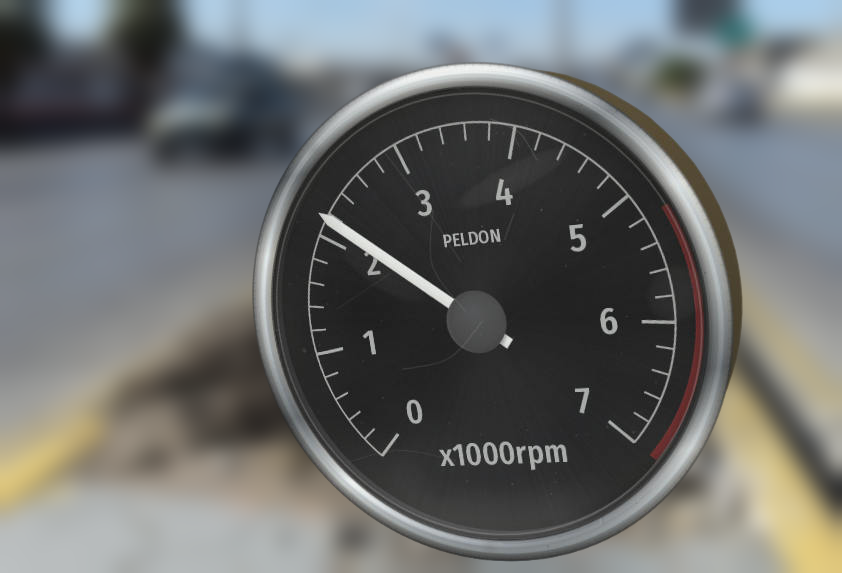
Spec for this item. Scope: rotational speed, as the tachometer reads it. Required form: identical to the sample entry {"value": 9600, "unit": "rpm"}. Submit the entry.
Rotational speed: {"value": 2200, "unit": "rpm"}
